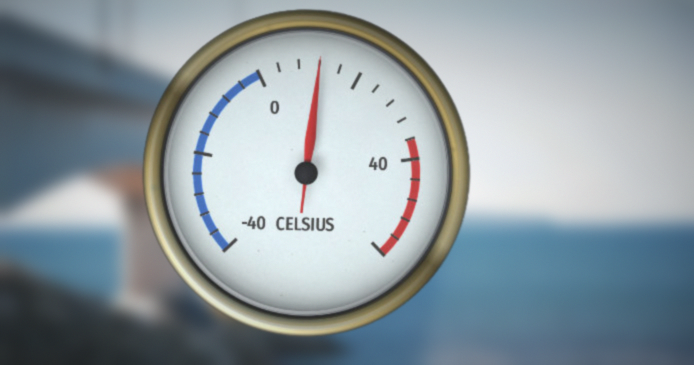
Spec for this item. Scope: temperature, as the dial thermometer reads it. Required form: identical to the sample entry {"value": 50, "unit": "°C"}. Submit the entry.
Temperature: {"value": 12, "unit": "°C"}
